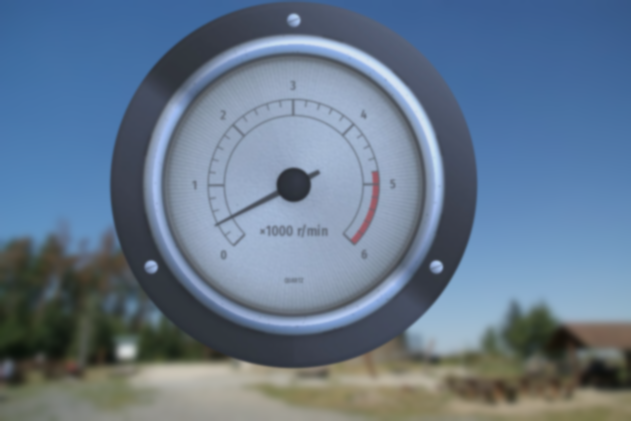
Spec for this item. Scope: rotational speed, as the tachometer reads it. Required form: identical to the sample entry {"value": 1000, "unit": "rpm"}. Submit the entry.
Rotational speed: {"value": 400, "unit": "rpm"}
